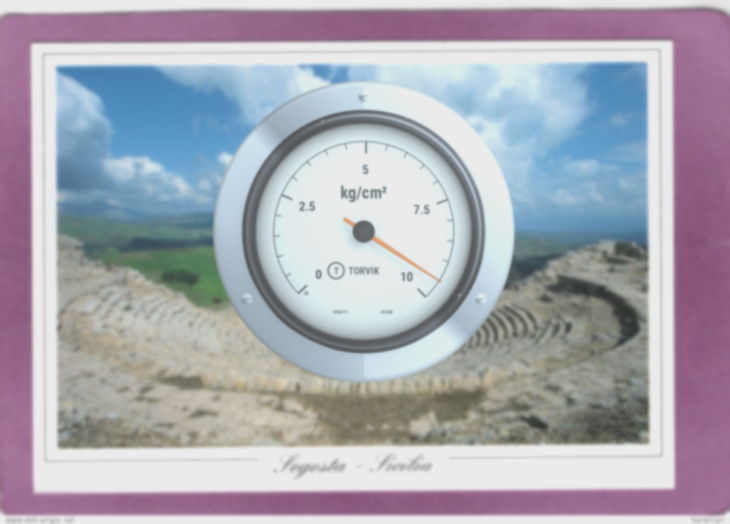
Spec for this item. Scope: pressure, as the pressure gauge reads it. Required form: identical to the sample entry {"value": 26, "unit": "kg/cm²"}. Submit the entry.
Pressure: {"value": 9.5, "unit": "kg/cm²"}
